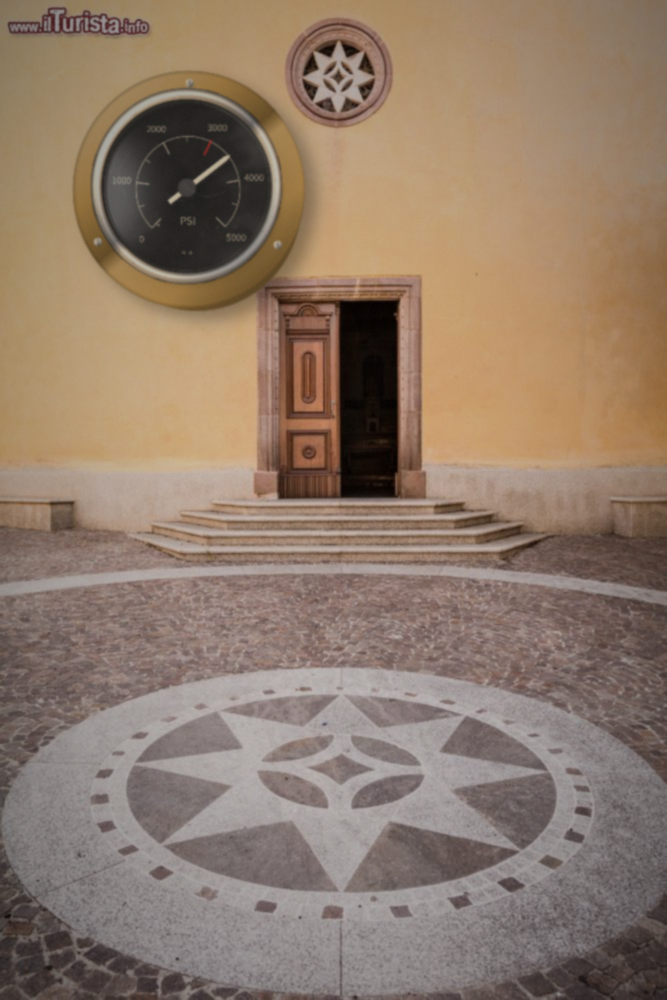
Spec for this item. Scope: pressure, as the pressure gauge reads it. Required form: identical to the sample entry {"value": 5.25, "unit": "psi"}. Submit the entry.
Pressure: {"value": 3500, "unit": "psi"}
